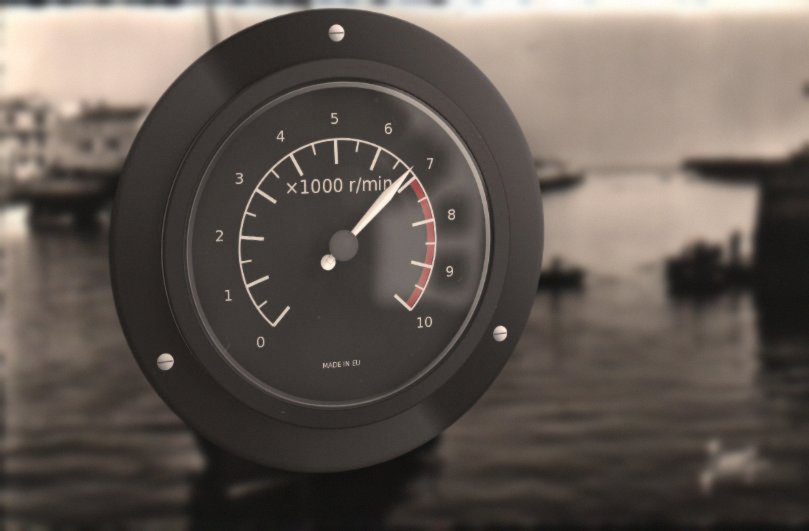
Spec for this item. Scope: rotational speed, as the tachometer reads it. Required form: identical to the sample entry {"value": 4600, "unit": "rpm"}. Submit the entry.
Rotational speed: {"value": 6750, "unit": "rpm"}
